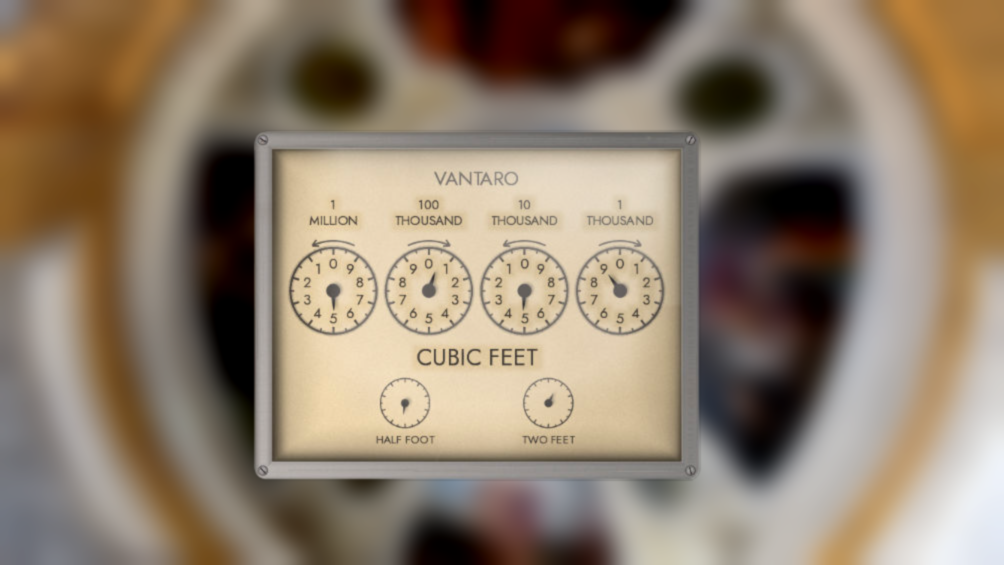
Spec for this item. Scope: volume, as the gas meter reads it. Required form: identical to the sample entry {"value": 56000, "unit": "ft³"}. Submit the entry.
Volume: {"value": 504900, "unit": "ft³"}
